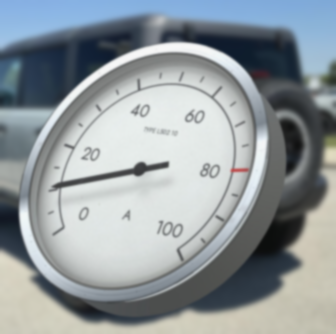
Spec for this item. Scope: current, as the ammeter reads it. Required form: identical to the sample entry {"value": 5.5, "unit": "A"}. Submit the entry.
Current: {"value": 10, "unit": "A"}
